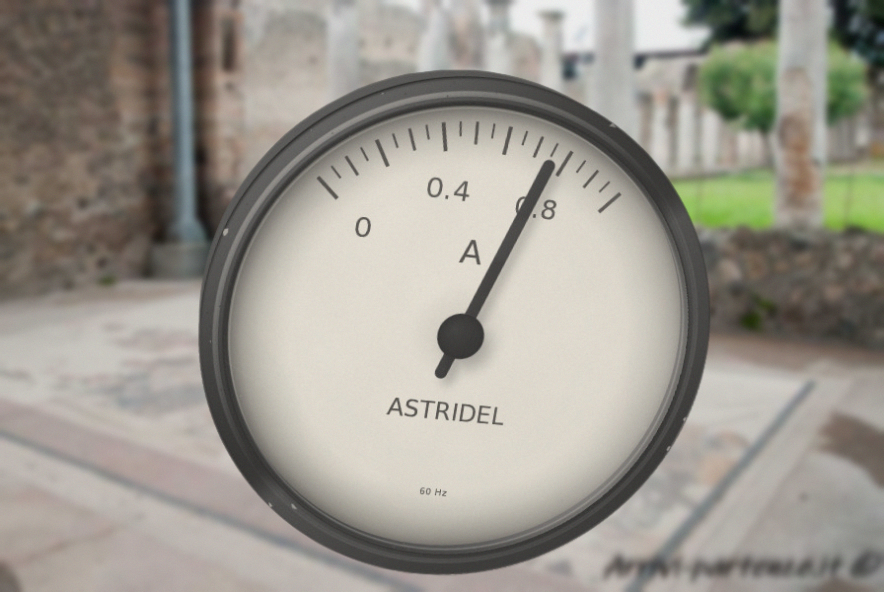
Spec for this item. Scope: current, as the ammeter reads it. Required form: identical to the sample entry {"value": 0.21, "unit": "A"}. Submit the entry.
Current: {"value": 0.75, "unit": "A"}
